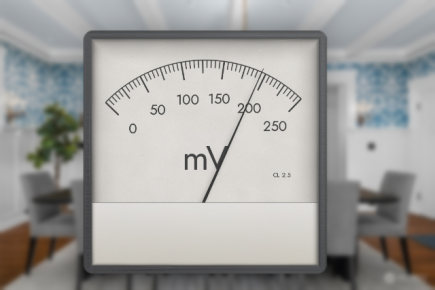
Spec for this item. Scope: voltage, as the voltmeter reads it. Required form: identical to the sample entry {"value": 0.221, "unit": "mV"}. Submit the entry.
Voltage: {"value": 195, "unit": "mV"}
